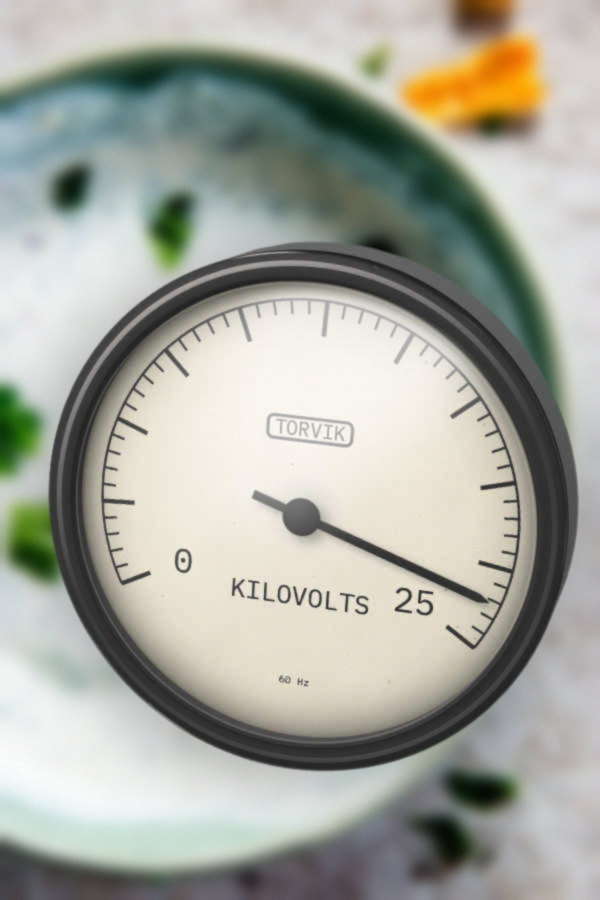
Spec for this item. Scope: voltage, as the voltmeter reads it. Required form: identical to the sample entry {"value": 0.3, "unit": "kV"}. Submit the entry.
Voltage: {"value": 23.5, "unit": "kV"}
